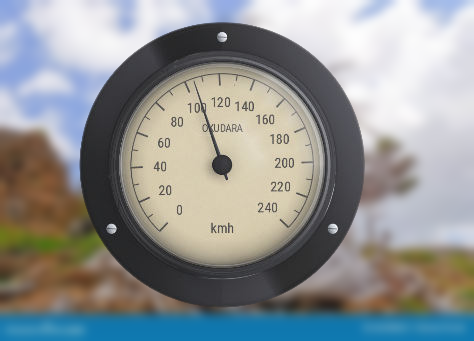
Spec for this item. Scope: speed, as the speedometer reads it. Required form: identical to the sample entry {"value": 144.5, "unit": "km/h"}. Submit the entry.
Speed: {"value": 105, "unit": "km/h"}
